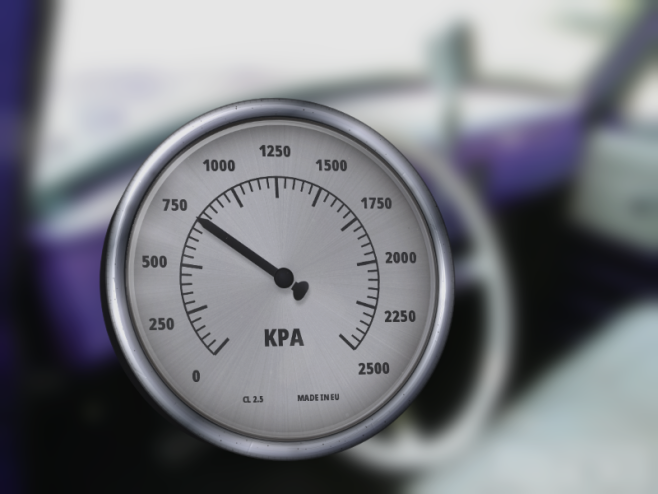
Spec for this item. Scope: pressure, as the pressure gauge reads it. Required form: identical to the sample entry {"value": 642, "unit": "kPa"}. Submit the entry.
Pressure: {"value": 750, "unit": "kPa"}
